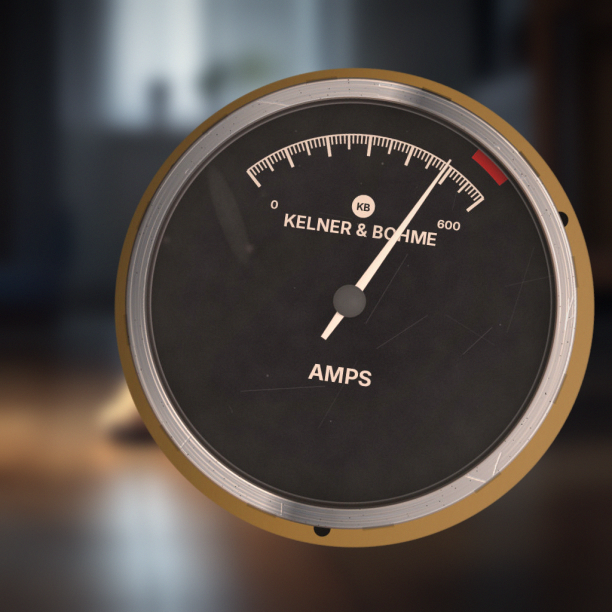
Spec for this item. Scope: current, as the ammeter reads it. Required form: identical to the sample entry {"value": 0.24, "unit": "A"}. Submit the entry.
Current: {"value": 490, "unit": "A"}
